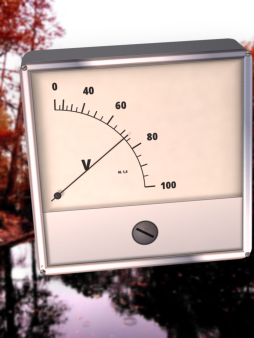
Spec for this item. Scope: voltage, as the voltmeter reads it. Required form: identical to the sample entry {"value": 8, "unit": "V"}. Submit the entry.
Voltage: {"value": 72.5, "unit": "V"}
